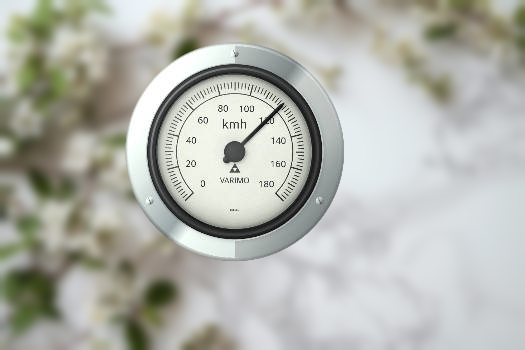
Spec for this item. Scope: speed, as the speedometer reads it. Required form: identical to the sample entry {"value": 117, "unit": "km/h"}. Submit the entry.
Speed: {"value": 120, "unit": "km/h"}
